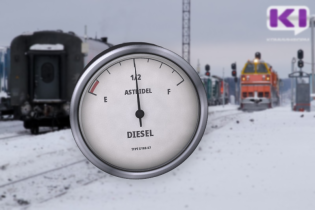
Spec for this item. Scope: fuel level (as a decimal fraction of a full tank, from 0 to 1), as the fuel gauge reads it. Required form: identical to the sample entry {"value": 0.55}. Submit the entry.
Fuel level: {"value": 0.5}
